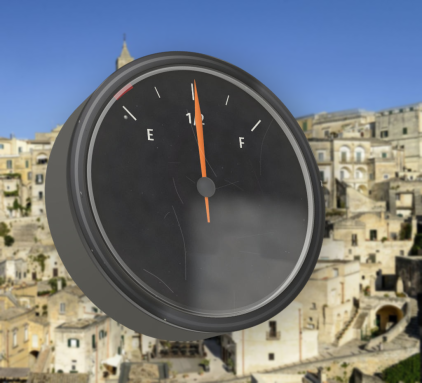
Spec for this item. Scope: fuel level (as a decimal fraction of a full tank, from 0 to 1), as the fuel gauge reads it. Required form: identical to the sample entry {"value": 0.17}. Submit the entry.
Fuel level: {"value": 0.5}
